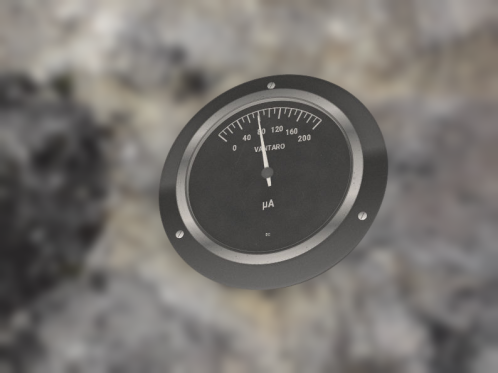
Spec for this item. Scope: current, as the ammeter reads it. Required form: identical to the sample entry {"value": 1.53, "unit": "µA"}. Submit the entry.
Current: {"value": 80, "unit": "µA"}
